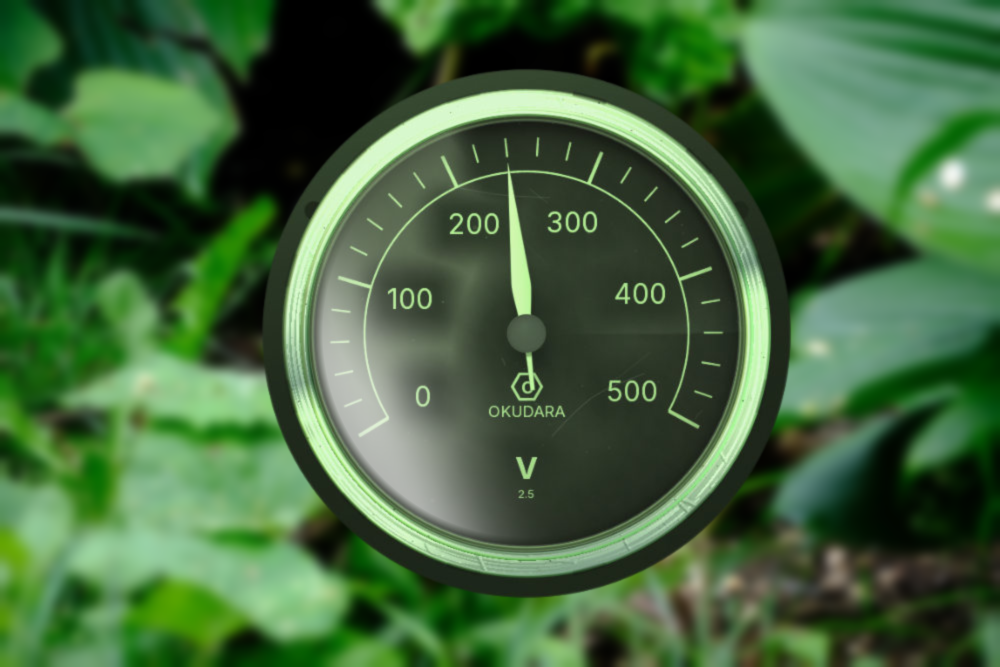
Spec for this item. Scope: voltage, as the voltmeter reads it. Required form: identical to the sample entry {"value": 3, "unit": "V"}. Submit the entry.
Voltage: {"value": 240, "unit": "V"}
